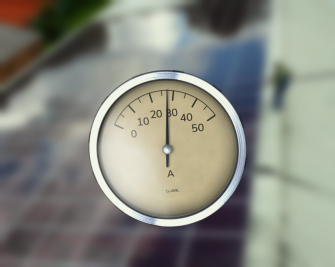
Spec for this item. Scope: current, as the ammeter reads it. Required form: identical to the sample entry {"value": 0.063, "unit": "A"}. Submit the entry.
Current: {"value": 27.5, "unit": "A"}
